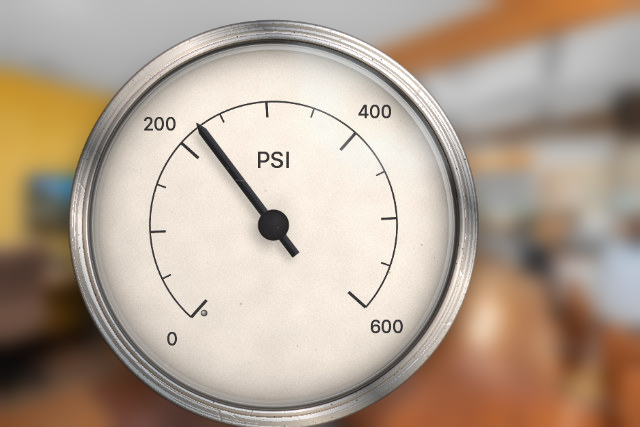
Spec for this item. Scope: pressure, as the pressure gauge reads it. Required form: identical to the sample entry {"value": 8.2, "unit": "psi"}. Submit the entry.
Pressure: {"value": 225, "unit": "psi"}
